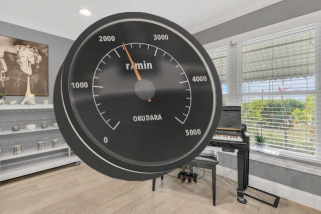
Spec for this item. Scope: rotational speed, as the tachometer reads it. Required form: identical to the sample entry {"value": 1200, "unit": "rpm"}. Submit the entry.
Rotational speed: {"value": 2200, "unit": "rpm"}
